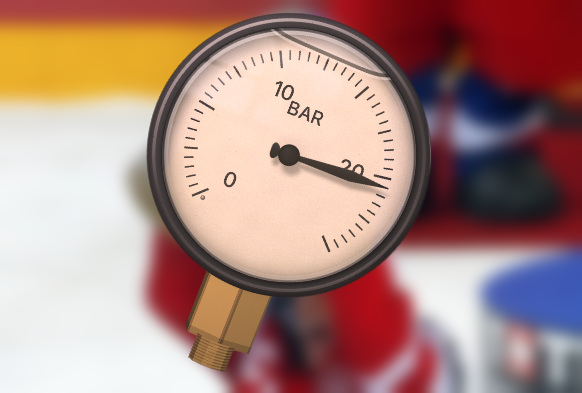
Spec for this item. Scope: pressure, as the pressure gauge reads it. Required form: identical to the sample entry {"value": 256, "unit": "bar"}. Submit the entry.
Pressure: {"value": 20.5, "unit": "bar"}
